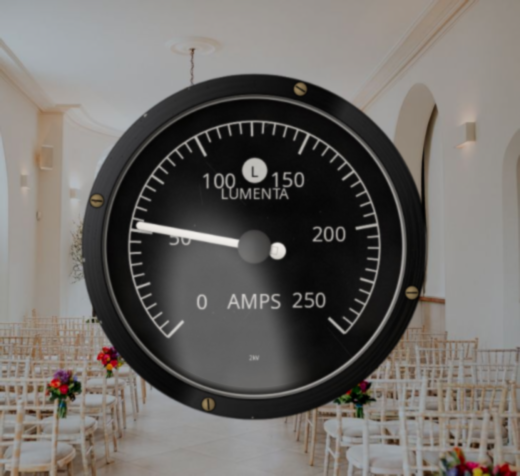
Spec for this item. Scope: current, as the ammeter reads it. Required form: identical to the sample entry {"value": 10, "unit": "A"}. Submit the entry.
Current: {"value": 52.5, "unit": "A"}
